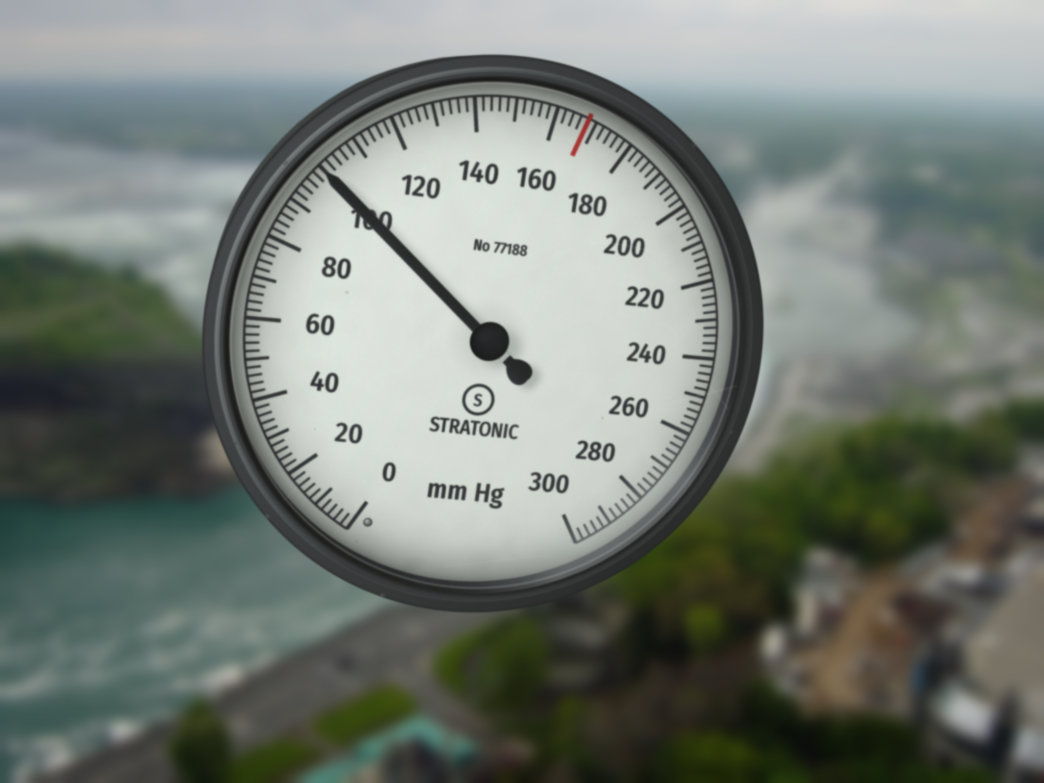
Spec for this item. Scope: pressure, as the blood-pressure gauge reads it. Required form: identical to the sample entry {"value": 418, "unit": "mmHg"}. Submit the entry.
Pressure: {"value": 100, "unit": "mmHg"}
